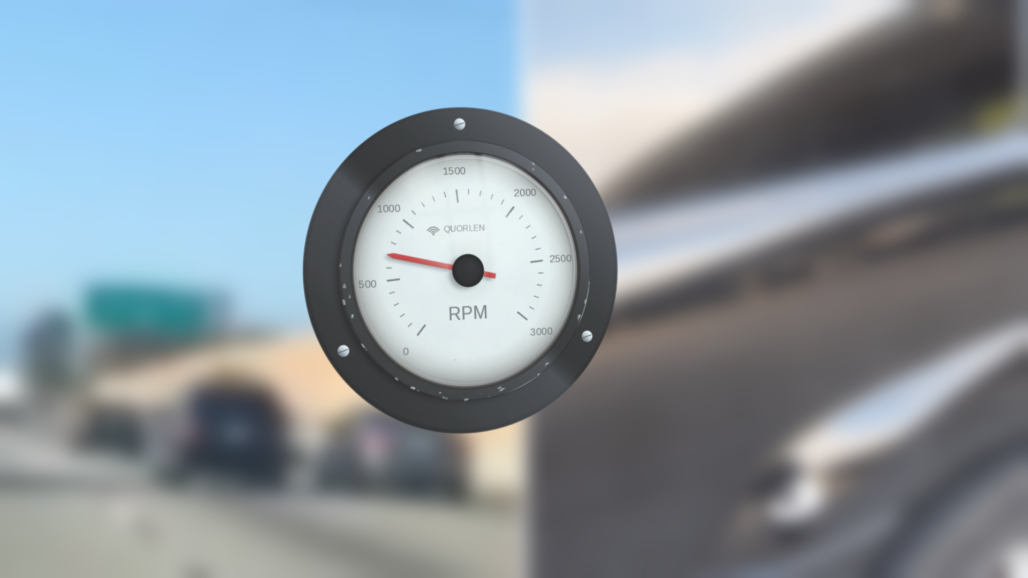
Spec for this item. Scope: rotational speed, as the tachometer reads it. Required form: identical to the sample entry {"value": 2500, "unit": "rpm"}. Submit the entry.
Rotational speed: {"value": 700, "unit": "rpm"}
